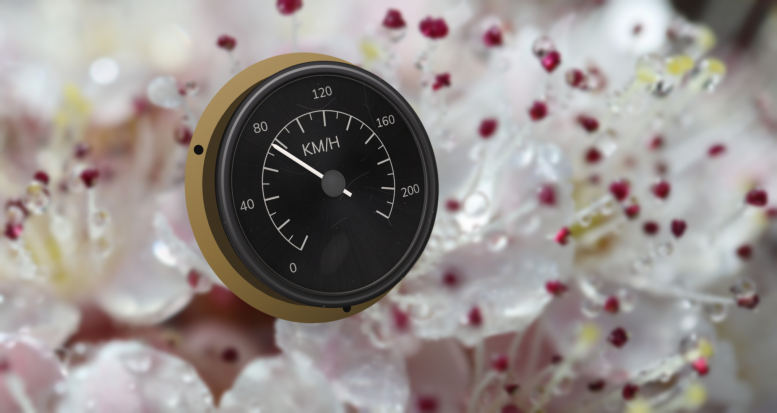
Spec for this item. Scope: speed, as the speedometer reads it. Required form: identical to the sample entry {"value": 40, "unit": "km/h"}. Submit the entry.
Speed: {"value": 75, "unit": "km/h"}
